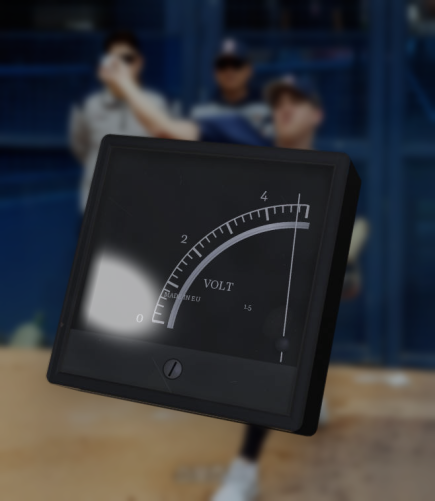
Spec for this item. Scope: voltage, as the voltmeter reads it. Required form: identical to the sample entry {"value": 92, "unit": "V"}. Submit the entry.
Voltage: {"value": 4.8, "unit": "V"}
